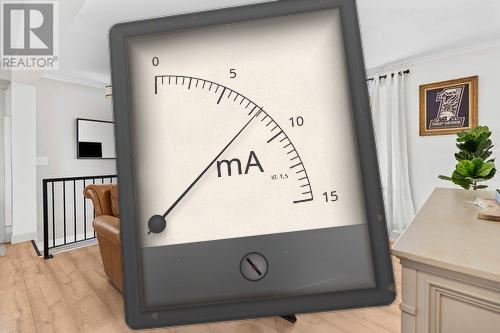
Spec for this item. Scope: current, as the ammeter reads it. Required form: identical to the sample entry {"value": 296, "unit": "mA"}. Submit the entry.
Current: {"value": 8, "unit": "mA"}
